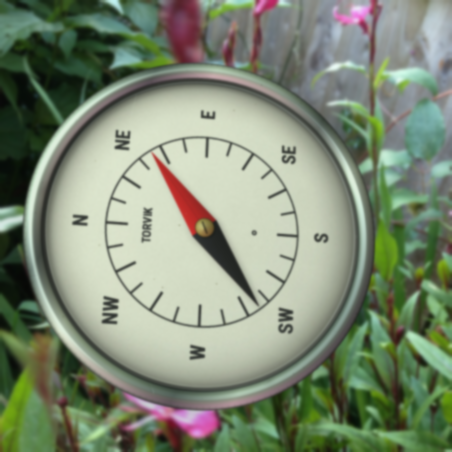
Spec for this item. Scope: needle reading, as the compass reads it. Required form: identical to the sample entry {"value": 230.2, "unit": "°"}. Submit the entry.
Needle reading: {"value": 52.5, "unit": "°"}
